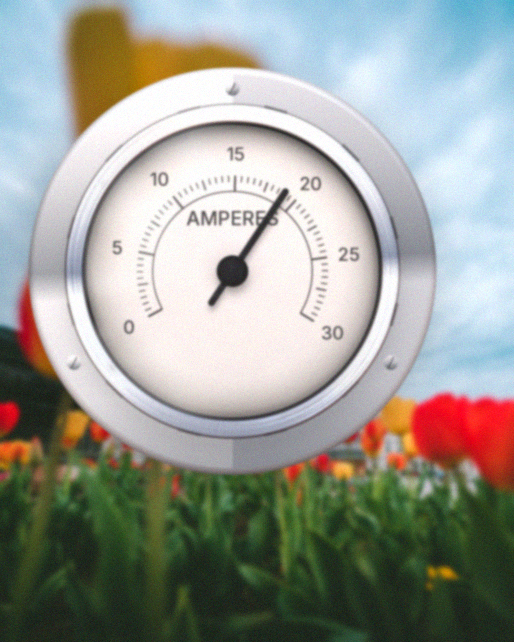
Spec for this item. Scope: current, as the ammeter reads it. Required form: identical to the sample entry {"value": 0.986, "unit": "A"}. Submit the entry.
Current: {"value": 19, "unit": "A"}
